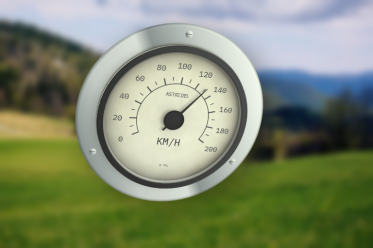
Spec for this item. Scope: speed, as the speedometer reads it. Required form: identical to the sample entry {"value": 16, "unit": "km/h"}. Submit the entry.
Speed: {"value": 130, "unit": "km/h"}
